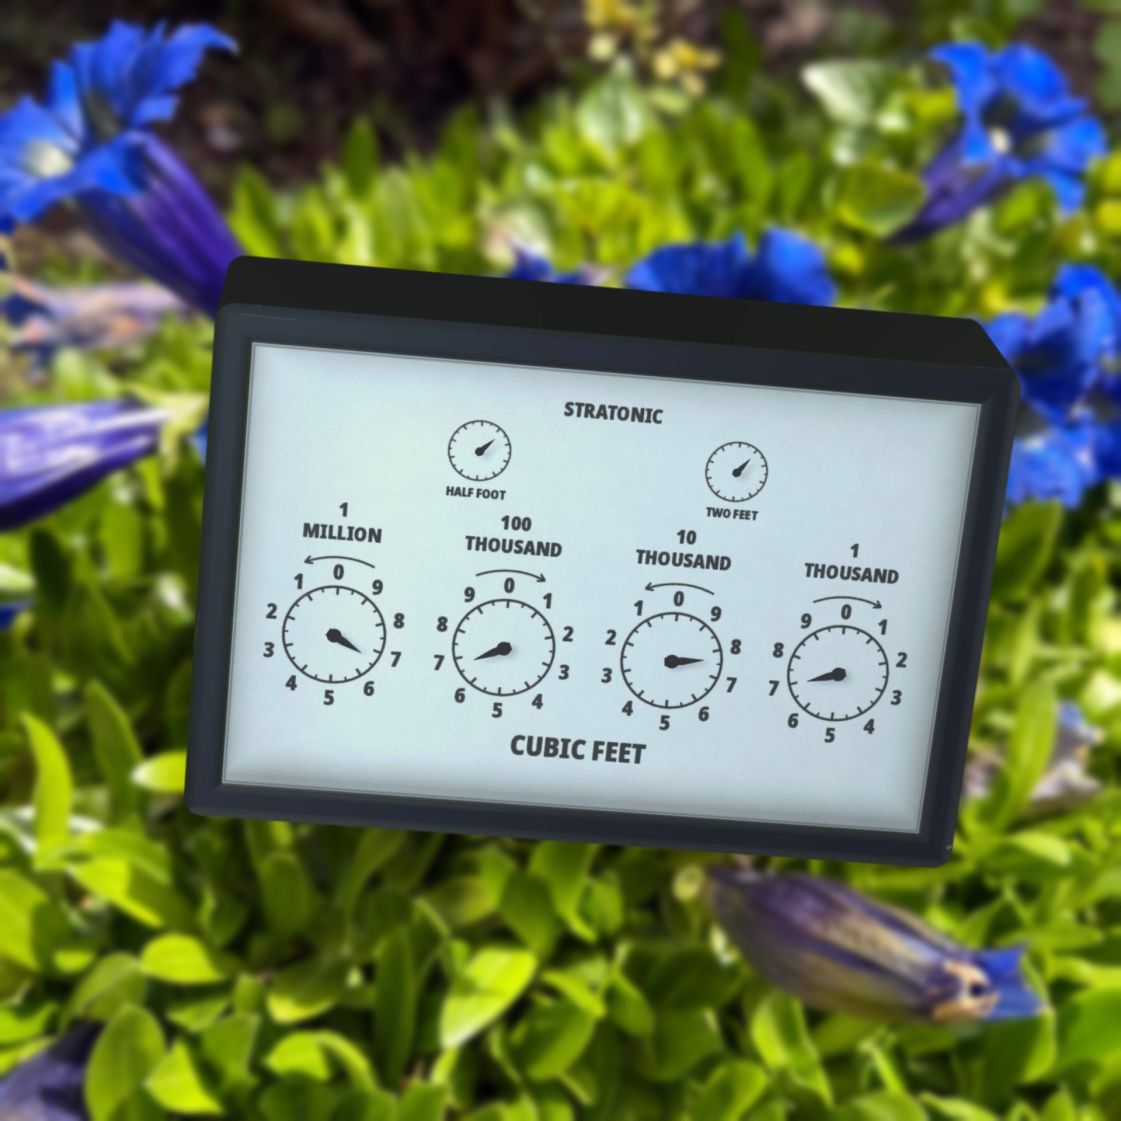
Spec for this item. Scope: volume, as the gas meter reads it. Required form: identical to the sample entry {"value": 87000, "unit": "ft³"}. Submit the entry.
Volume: {"value": 667700, "unit": "ft³"}
